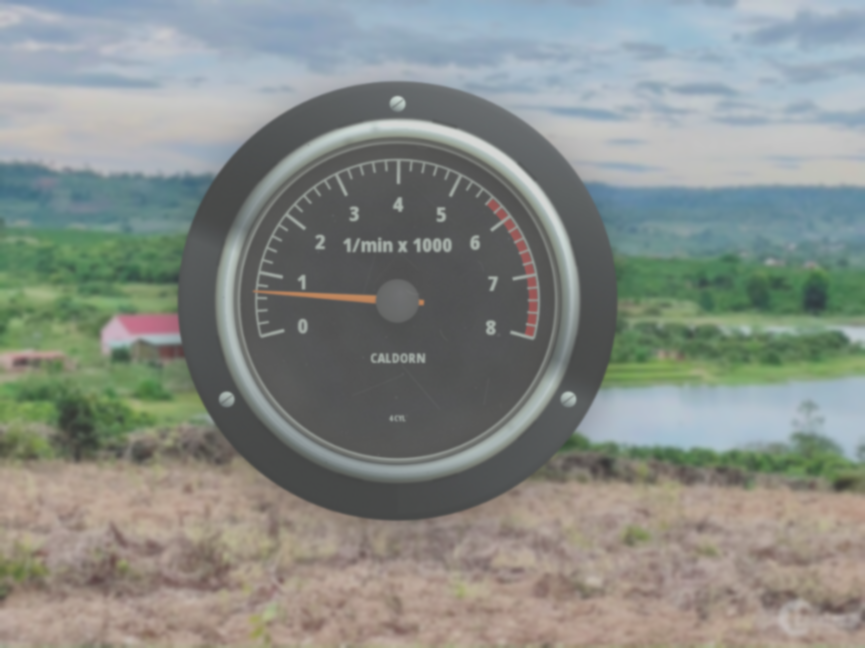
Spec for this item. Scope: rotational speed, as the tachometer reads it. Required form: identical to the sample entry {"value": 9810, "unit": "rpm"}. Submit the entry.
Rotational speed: {"value": 700, "unit": "rpm"}
